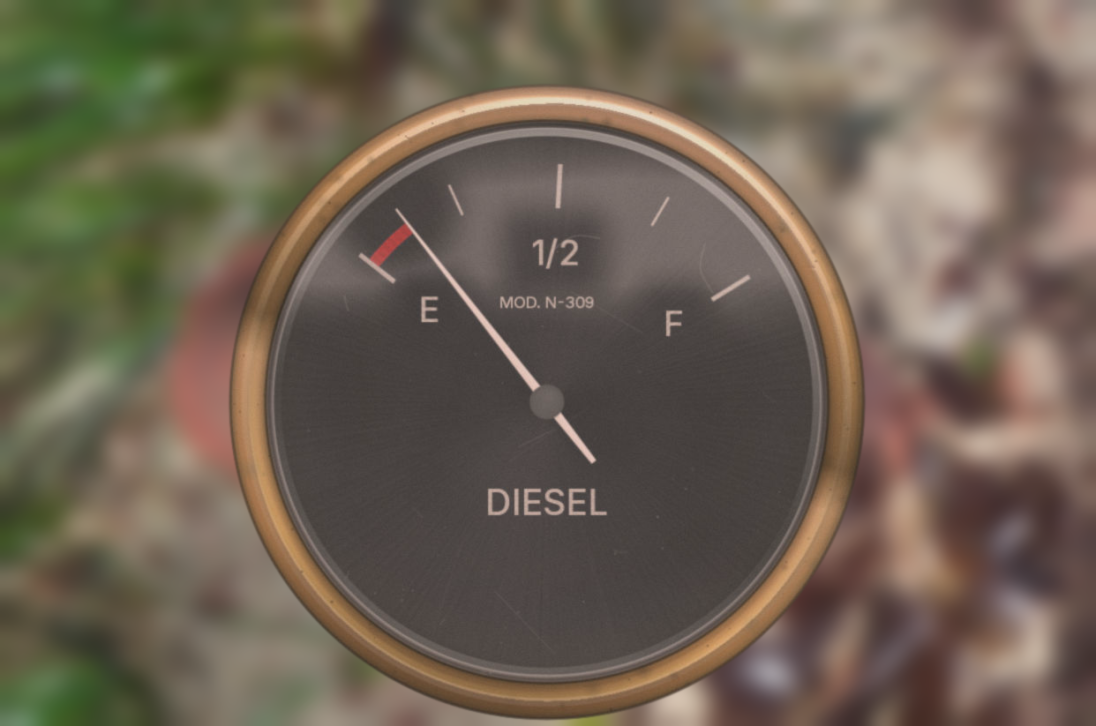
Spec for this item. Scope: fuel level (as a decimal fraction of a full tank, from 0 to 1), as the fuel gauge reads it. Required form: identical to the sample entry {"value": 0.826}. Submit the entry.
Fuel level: {"value": 0.125}
